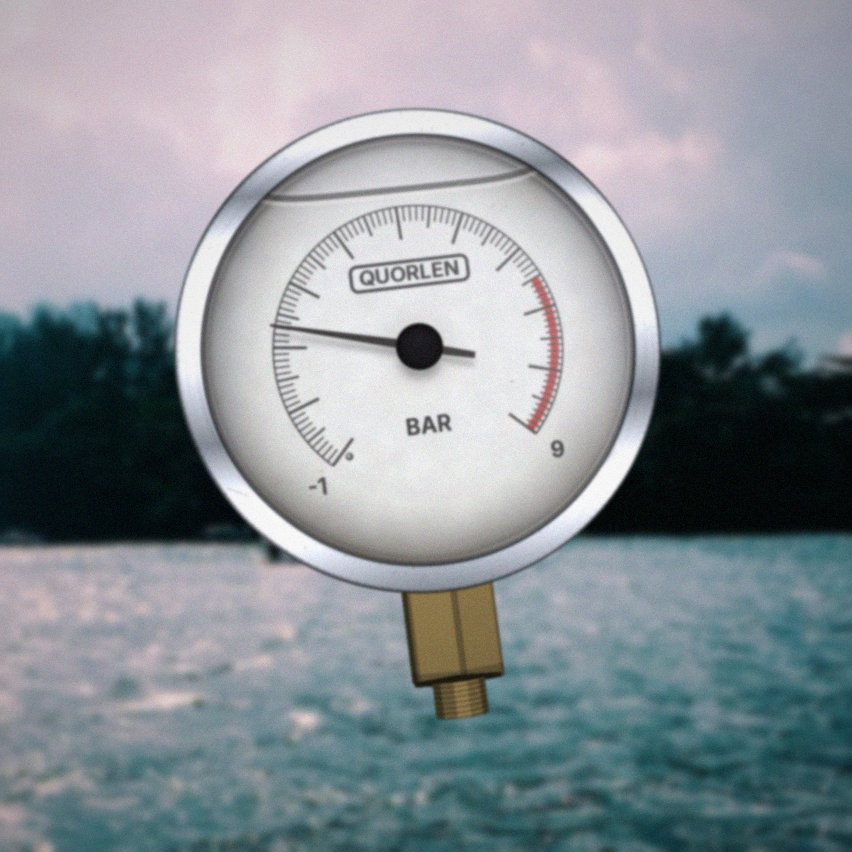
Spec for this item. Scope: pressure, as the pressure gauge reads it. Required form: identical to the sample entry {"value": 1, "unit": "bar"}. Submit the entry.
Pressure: {"value": 1.3, "unit": "bar"}
